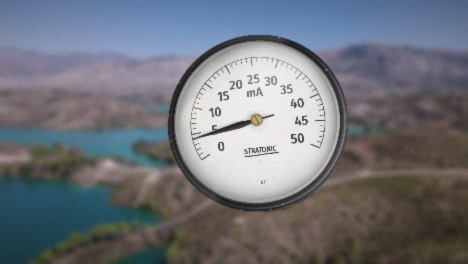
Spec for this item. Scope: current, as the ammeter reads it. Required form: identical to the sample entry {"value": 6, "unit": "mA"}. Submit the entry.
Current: {"value": 4, "unit": "mA"}
